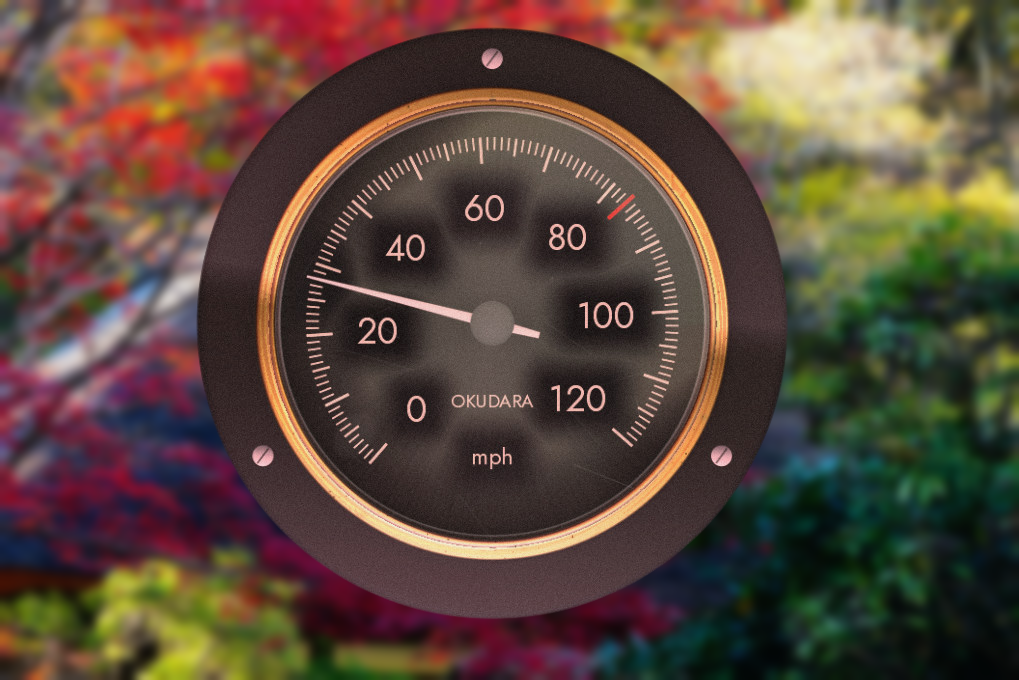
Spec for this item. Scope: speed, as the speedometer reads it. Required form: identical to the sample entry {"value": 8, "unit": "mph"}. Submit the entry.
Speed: {"value": 28, "unit": "mph"}
